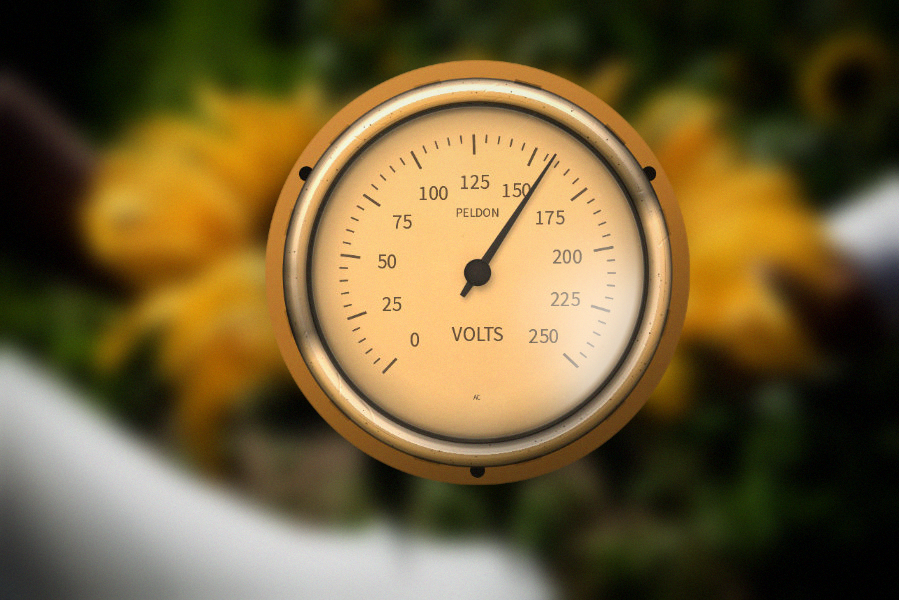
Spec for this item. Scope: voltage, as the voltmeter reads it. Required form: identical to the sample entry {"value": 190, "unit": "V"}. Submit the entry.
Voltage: {"value": 157.5, "unit": "V"}
